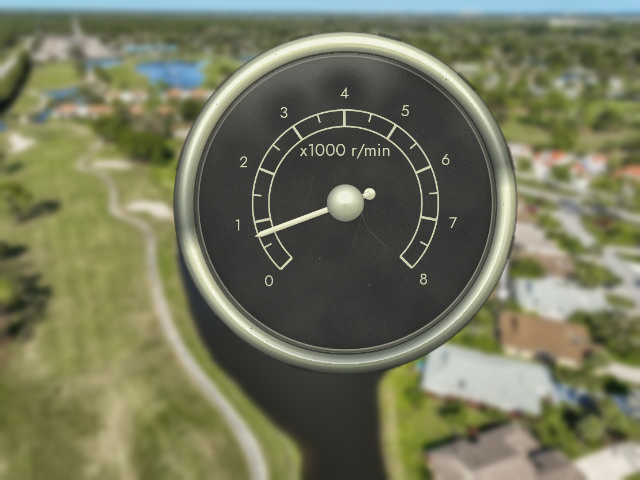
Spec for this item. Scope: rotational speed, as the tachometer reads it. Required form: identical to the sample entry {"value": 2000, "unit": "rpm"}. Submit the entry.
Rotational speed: {"value": 750, "unit": "rpm"}
